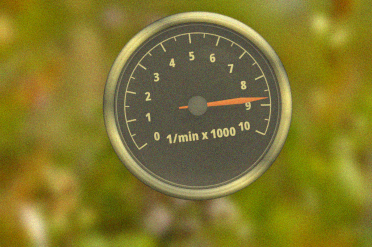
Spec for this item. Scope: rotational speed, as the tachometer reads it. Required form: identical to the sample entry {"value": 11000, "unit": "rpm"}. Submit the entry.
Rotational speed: {"value": 8750, "unit": "rpm"}
